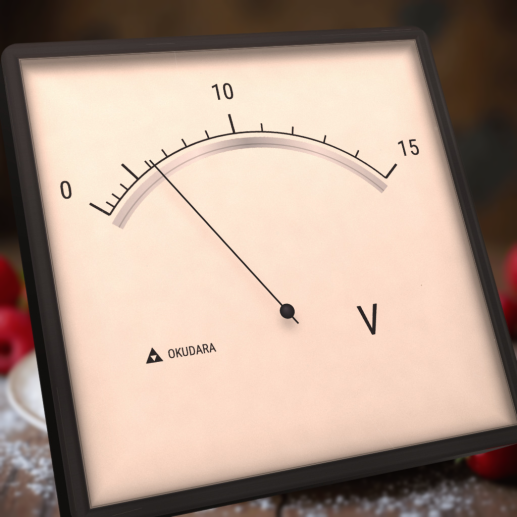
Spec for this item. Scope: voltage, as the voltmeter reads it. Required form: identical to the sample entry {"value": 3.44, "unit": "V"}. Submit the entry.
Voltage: {"value": 6, "unit": "V"}
